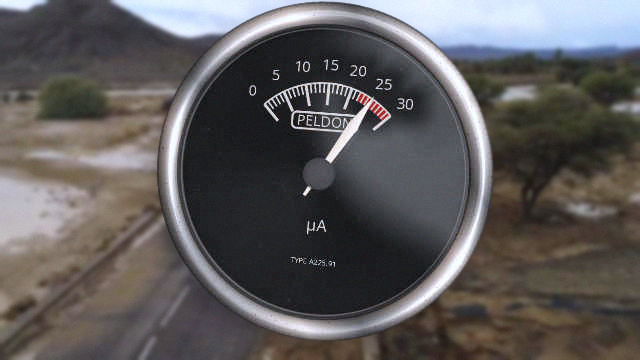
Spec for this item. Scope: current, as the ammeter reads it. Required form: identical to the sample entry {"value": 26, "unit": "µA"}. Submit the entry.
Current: {"value": 25, "unit": "µA"}
